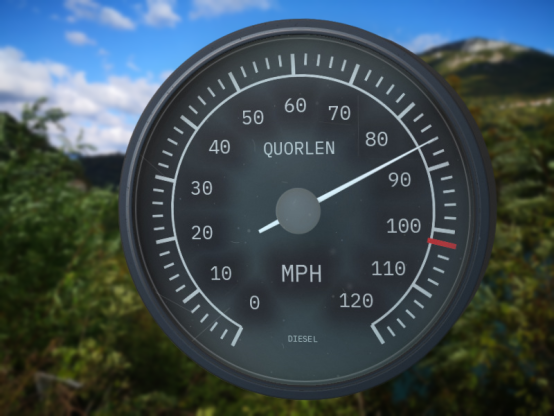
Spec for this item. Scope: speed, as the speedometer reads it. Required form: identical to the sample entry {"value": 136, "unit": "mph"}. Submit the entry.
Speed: {"value": 86, "unit": "mph"}
